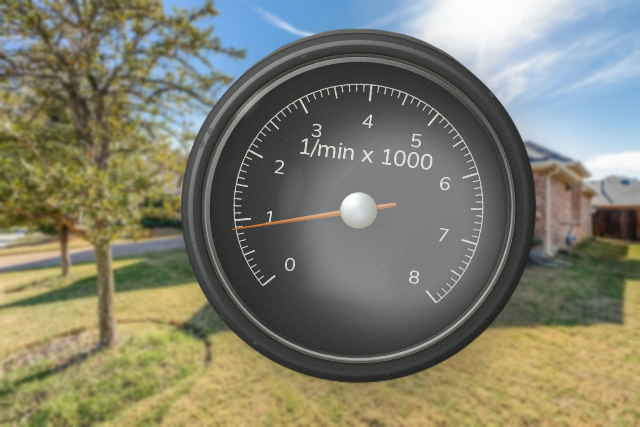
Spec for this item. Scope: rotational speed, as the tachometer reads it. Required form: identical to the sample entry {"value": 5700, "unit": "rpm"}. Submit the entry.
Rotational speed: {"value": 900, "unit": "rpm"}
